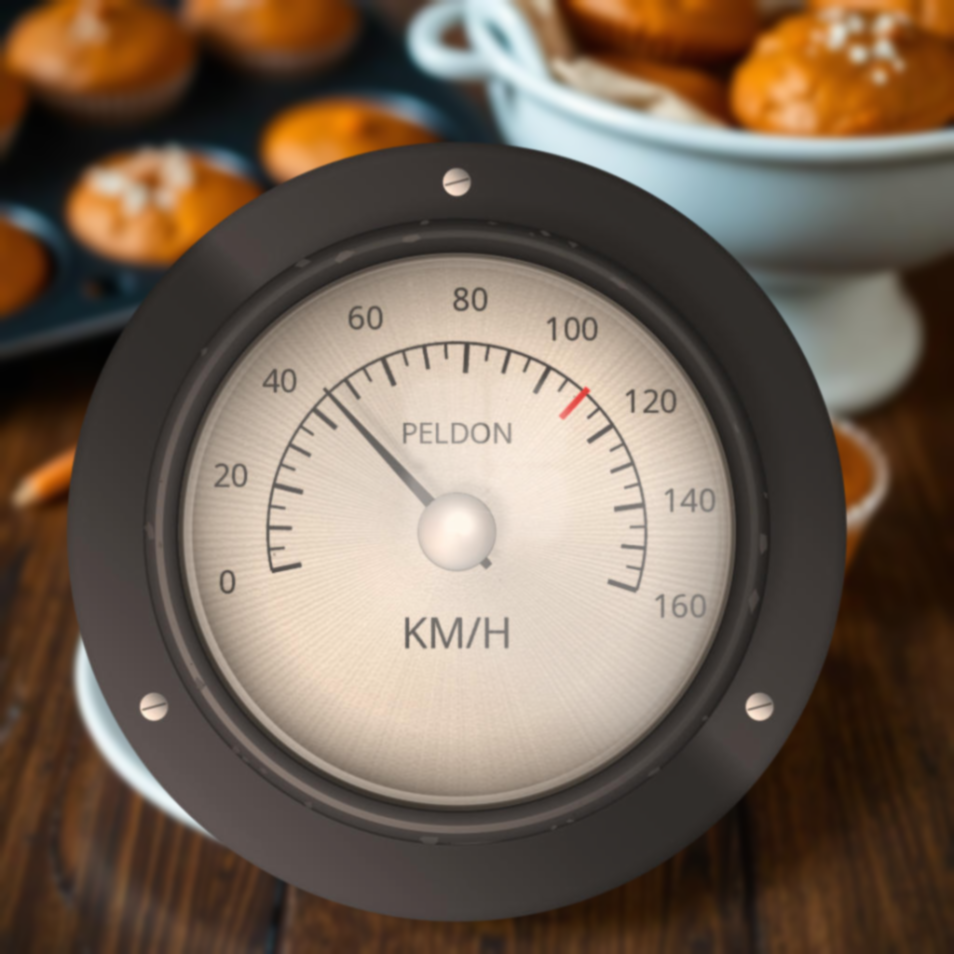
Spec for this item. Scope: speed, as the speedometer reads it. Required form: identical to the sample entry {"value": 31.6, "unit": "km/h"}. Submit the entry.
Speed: {"value": 45, "unit": "km/h"}
